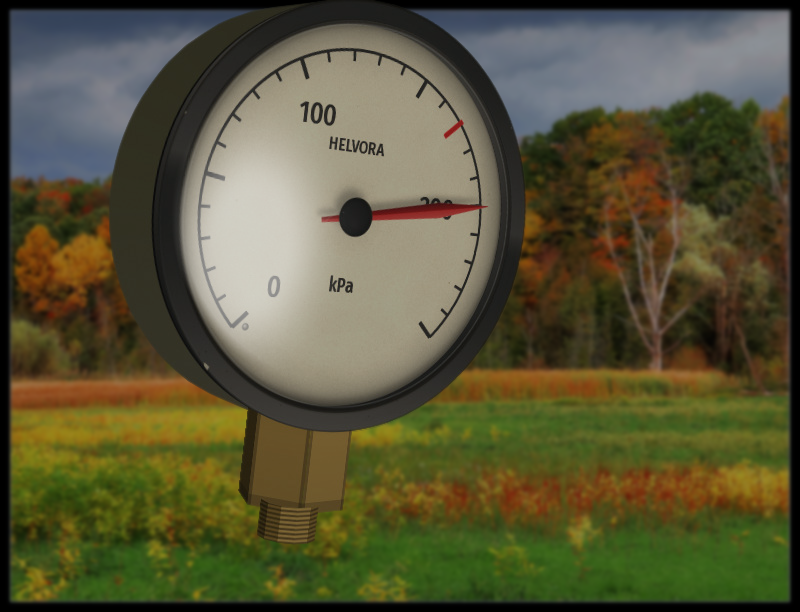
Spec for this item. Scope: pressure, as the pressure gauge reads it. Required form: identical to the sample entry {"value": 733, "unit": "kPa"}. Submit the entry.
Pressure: {"value": 200, "unit": "kPa"}
